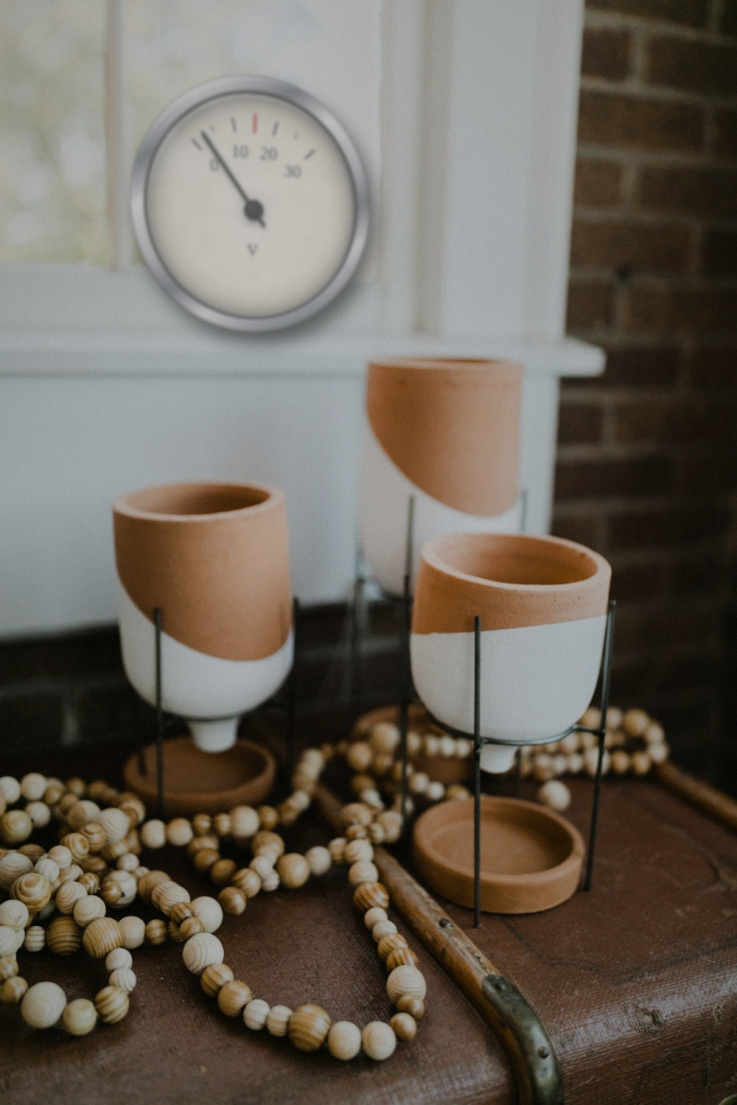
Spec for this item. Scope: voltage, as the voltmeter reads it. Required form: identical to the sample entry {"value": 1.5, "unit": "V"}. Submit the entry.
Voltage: {"value": 2.5, "unit": "V"}
